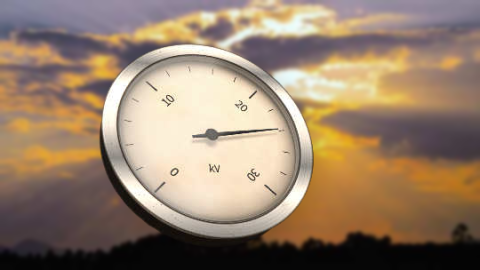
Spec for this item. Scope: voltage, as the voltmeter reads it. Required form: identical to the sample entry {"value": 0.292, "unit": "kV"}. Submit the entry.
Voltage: {"value": 24, "unit": "kV"}
